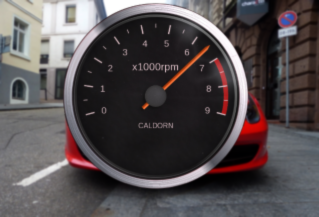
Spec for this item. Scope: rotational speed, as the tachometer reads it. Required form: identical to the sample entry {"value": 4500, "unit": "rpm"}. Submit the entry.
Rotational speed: {"value": 6500, "unit": "rpm"}
